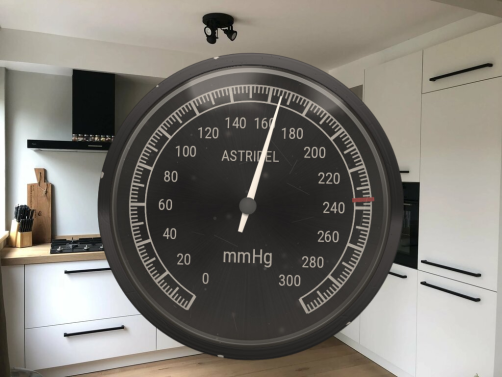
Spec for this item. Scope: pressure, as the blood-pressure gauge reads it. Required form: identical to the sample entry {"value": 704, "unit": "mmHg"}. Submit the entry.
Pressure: {"value": 166, "unit": "mmHg"}
